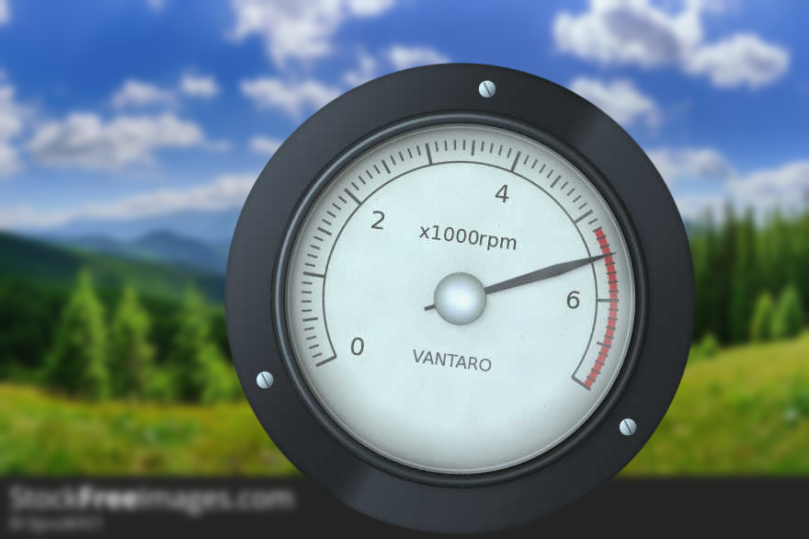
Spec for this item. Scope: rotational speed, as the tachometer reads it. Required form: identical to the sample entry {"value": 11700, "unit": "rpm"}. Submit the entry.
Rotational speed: {"value": 5500, "unit": "rpm"}
